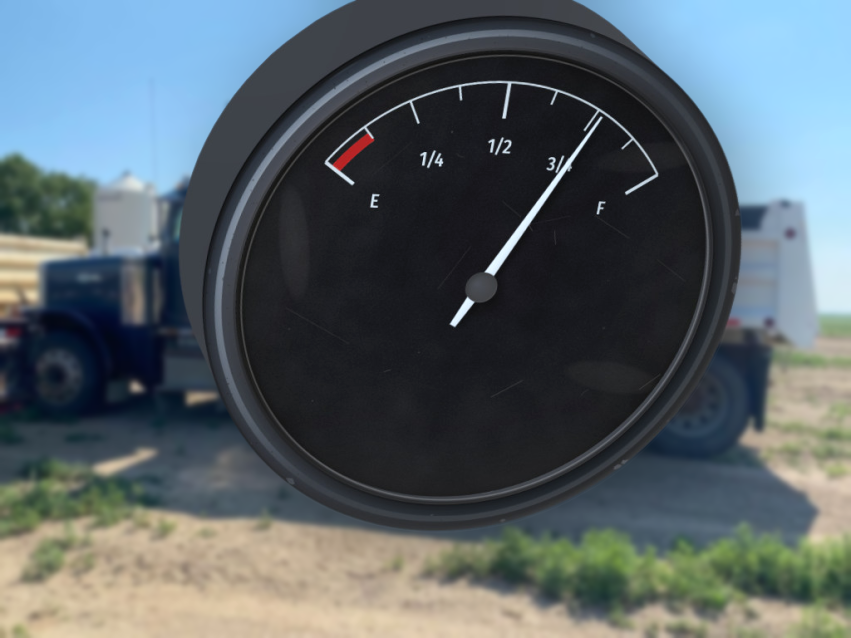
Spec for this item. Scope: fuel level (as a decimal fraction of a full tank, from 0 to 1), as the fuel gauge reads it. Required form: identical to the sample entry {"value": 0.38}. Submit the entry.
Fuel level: {"value": 0.75}
